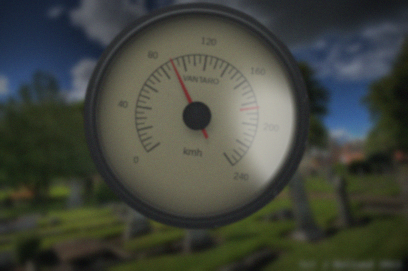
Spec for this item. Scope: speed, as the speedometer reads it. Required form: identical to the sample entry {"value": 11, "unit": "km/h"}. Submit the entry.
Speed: {"value": 90, "unit": "km/h"}
